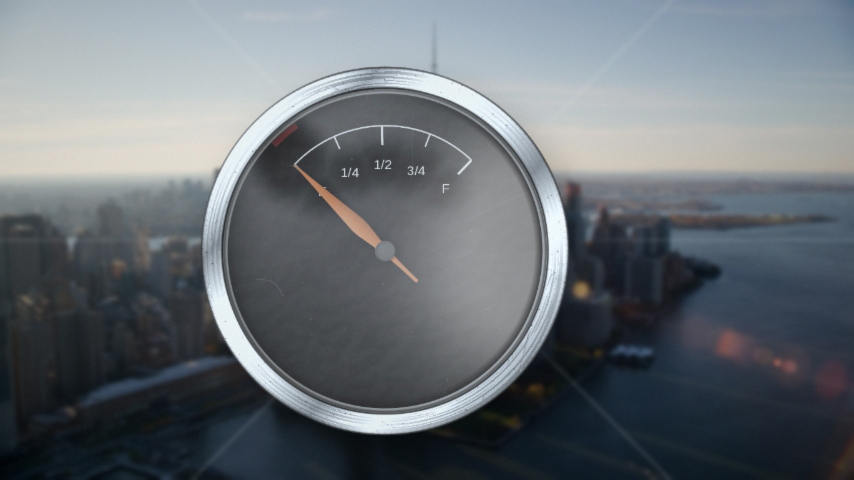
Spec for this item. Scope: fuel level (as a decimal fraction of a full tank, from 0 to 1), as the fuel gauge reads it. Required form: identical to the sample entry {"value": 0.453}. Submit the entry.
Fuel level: {"value": 0}
